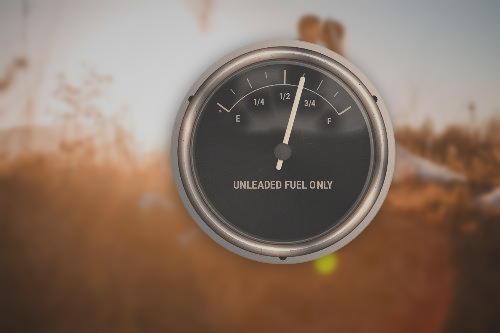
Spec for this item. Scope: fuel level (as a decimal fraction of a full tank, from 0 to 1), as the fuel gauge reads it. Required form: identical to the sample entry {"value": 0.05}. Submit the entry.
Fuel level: {"value": 0.625}
